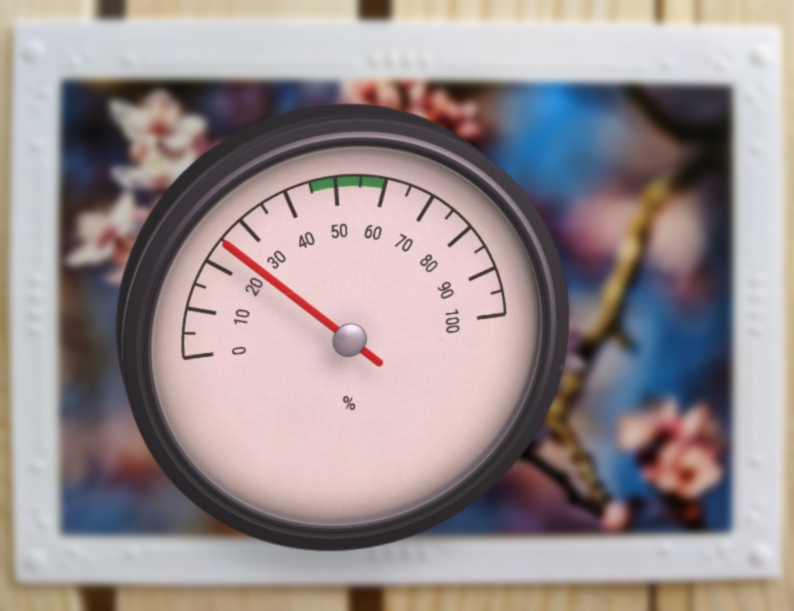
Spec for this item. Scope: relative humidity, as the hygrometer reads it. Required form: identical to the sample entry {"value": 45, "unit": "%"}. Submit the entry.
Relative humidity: {"value": 25, "unit": "%"}
